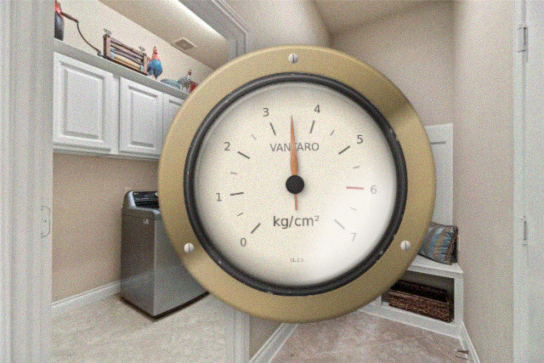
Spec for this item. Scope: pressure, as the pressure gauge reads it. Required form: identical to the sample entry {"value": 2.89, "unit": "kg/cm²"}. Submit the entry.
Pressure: {"value": 3.5, "unit": "kg/cm²"}
